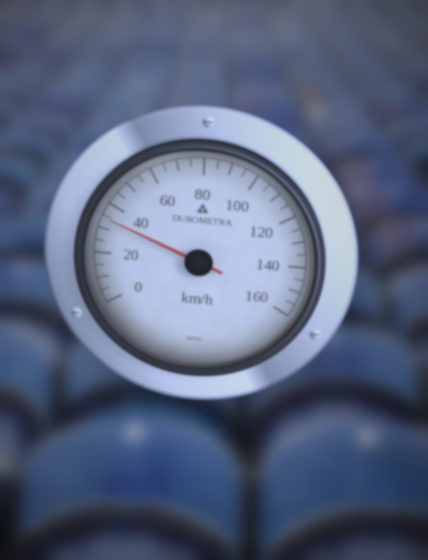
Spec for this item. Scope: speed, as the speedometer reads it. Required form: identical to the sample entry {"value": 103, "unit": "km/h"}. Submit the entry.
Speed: {"value": 35, "unit": "km/h"}
